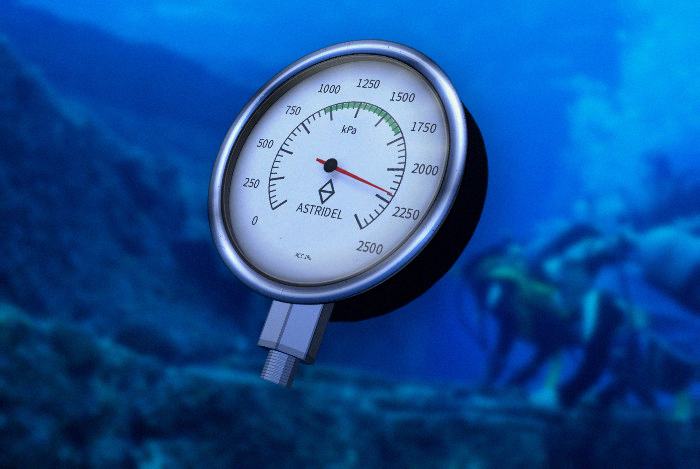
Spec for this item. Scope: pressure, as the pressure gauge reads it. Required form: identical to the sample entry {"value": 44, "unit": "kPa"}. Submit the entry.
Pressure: {"value": 2200, "unit": "kPa"}
